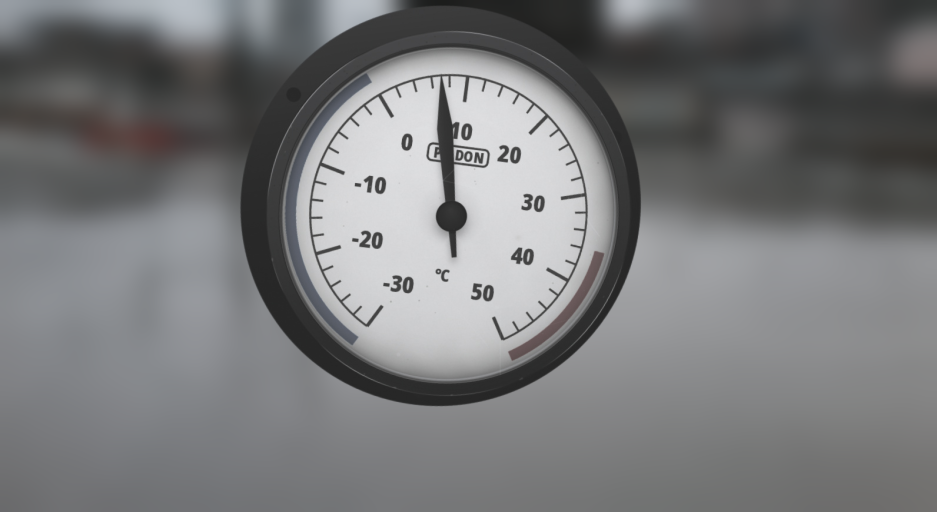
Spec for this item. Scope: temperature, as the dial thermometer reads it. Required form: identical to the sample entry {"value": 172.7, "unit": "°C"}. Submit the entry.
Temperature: {"value": 7, "unit": "°C"}
